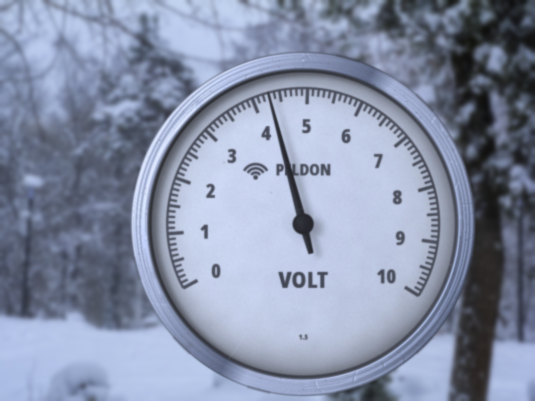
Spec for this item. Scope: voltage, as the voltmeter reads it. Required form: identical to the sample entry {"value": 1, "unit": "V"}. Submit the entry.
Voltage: {"value": 4.3, "unit": "V"}
